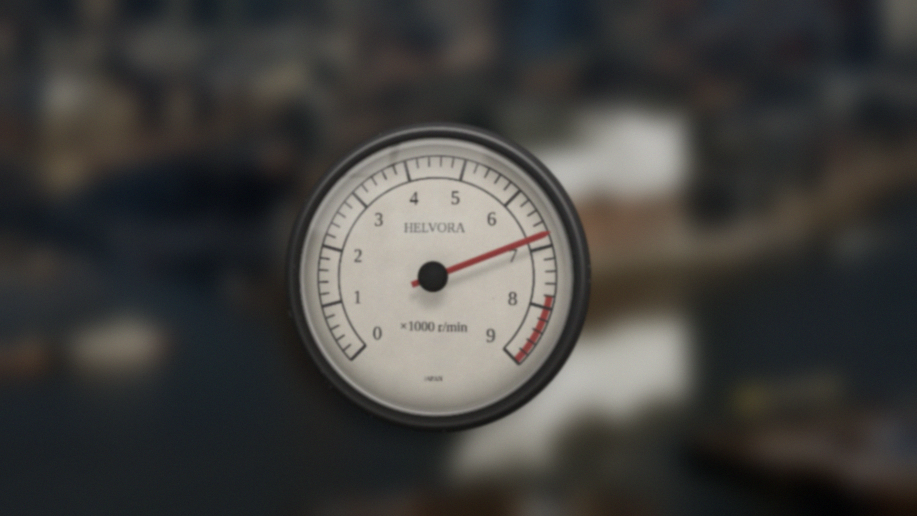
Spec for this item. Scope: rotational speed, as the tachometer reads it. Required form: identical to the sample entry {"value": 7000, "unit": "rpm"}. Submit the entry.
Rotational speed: {"value": 6800, "unit": "rpm"}
